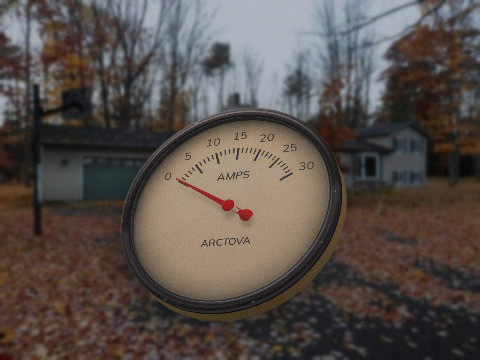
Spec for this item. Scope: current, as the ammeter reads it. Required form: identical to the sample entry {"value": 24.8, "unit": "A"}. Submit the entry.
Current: {"value": 0, "unit": "A"}
